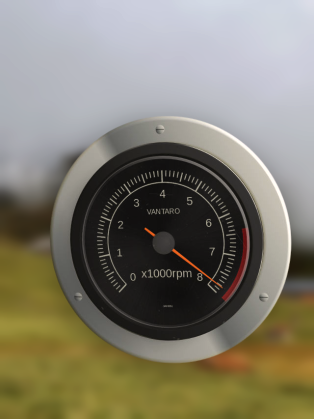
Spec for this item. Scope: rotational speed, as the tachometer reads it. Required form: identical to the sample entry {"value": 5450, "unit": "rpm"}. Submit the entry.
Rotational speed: {"value": 7800, "unit": "rpm"}
